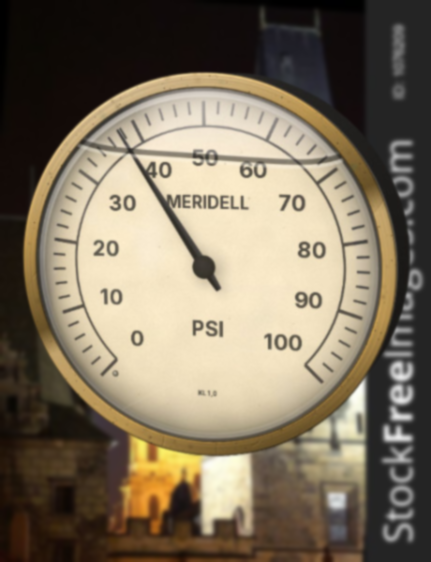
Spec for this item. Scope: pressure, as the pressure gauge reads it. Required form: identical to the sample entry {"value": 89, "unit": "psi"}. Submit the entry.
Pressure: {"value": 38, "unit": "psi"}
